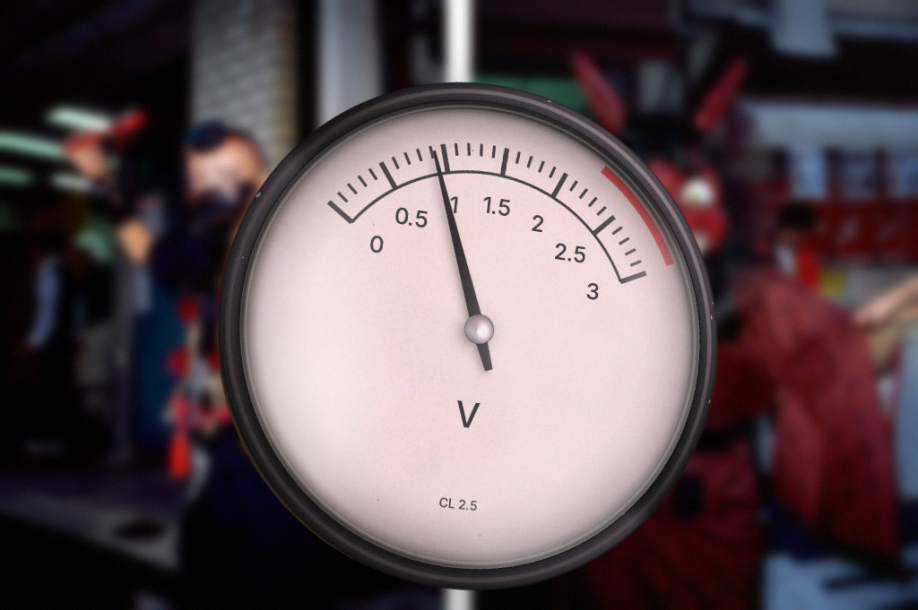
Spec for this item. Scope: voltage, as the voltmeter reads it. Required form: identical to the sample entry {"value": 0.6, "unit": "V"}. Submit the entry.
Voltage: {"value": 0.9, "unit": "V"}
